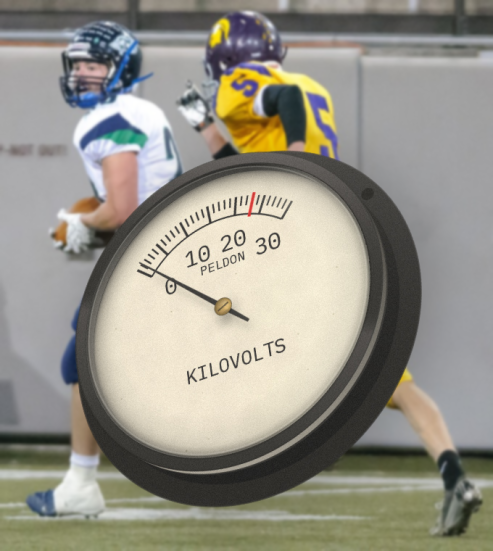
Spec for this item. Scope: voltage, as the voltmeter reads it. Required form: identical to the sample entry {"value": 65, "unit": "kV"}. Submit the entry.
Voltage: {"value": 1, "unit": "kV"}
